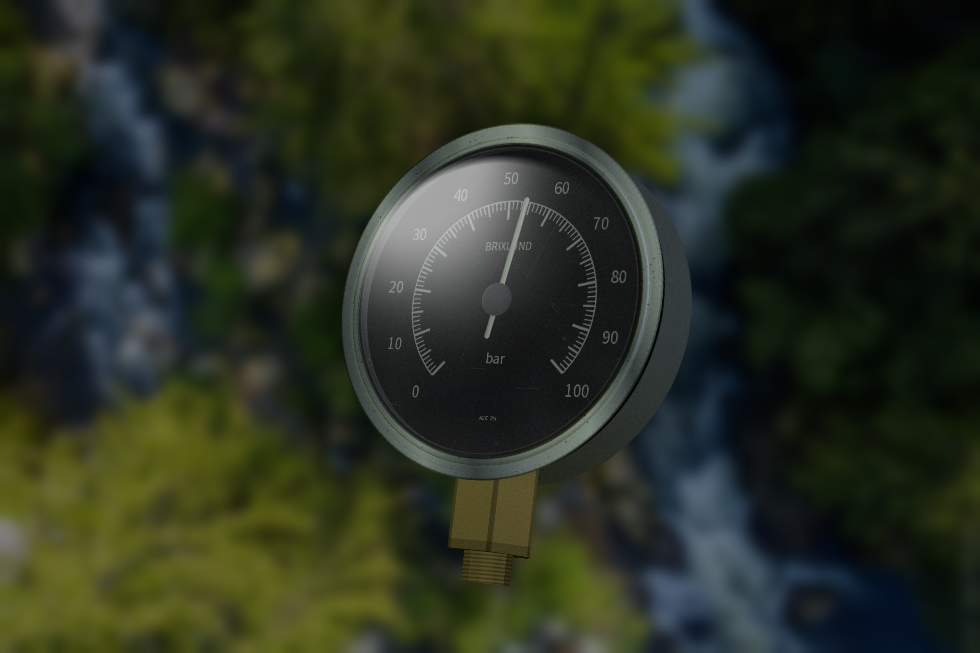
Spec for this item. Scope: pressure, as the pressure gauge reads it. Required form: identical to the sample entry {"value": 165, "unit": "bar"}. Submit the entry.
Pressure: {"value": 55, "unit": "bar"}
